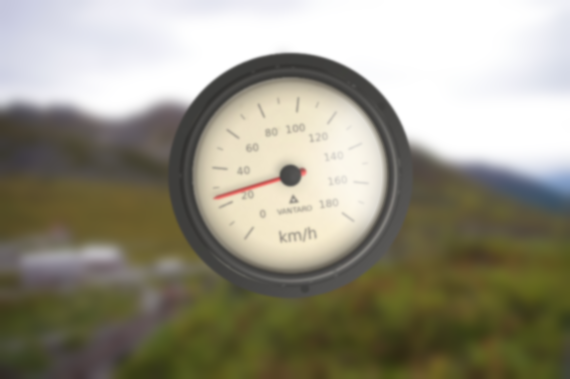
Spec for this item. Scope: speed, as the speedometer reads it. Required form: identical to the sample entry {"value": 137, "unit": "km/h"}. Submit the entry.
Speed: {"value": 25, "unit": "km/h"}
